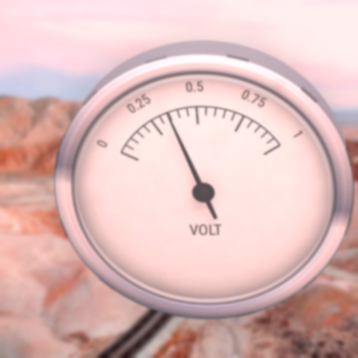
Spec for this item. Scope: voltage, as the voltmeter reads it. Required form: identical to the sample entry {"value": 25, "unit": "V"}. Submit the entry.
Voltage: {"value": 0.35, "unit": "V"}
